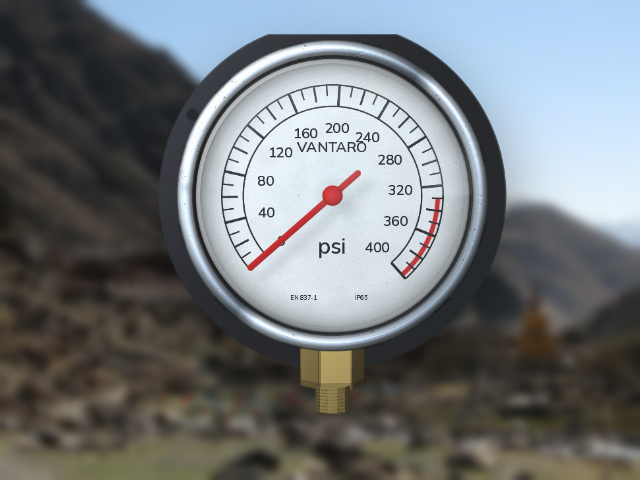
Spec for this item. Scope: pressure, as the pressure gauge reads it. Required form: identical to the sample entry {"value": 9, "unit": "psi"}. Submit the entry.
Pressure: {"value": 0, "unit": "psi"}
